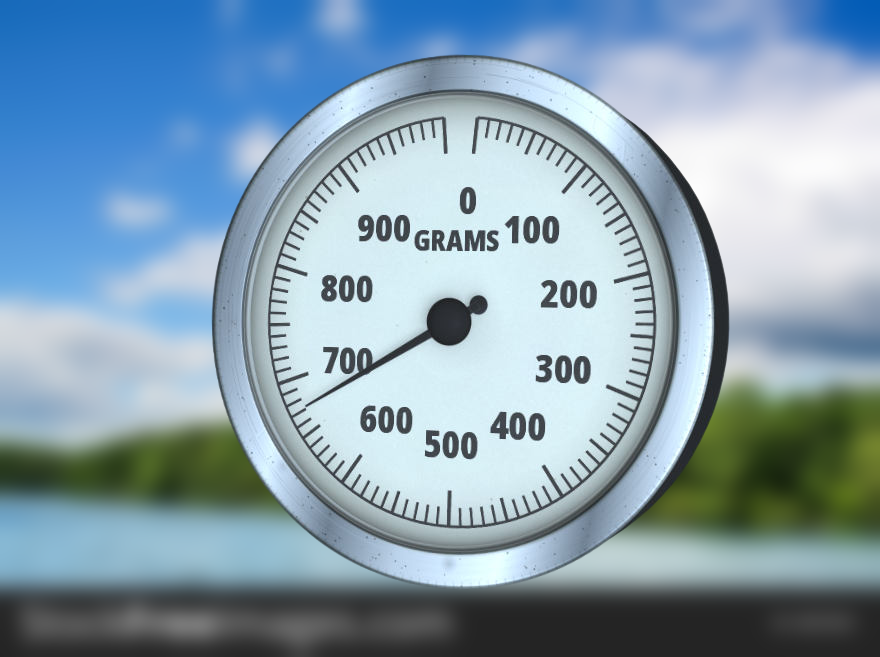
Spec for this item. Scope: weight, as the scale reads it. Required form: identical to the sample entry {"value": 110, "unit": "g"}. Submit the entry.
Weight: {"value": 670, "unit": "g"}
